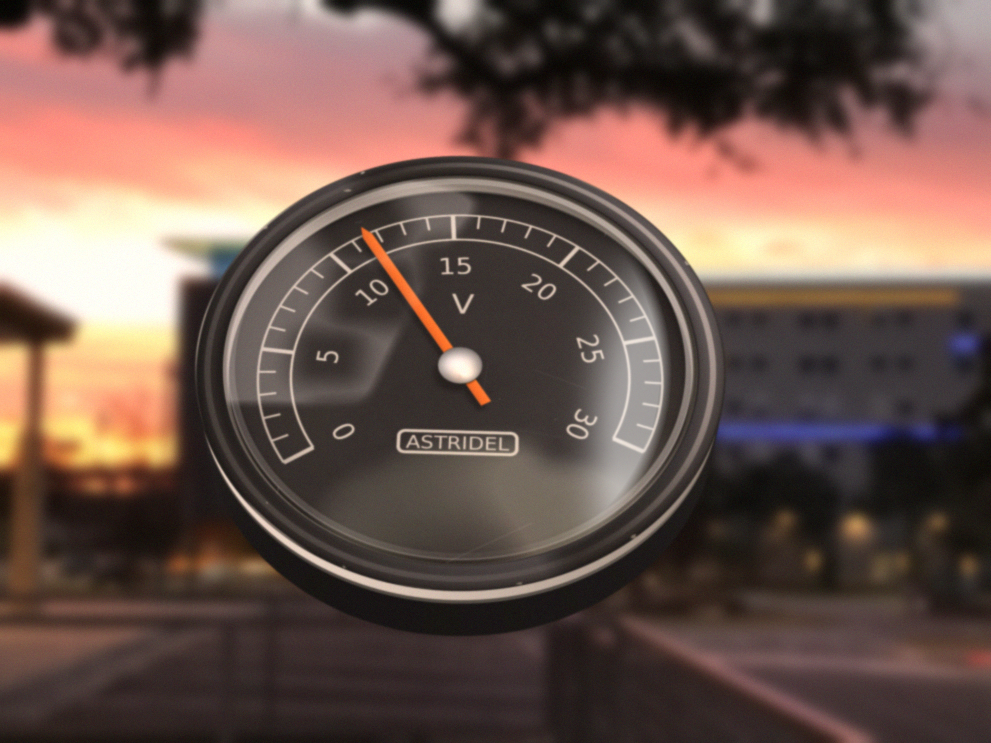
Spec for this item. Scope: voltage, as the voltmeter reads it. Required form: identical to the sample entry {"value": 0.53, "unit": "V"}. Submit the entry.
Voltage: {"value": 11.5, "unit": "V"}
